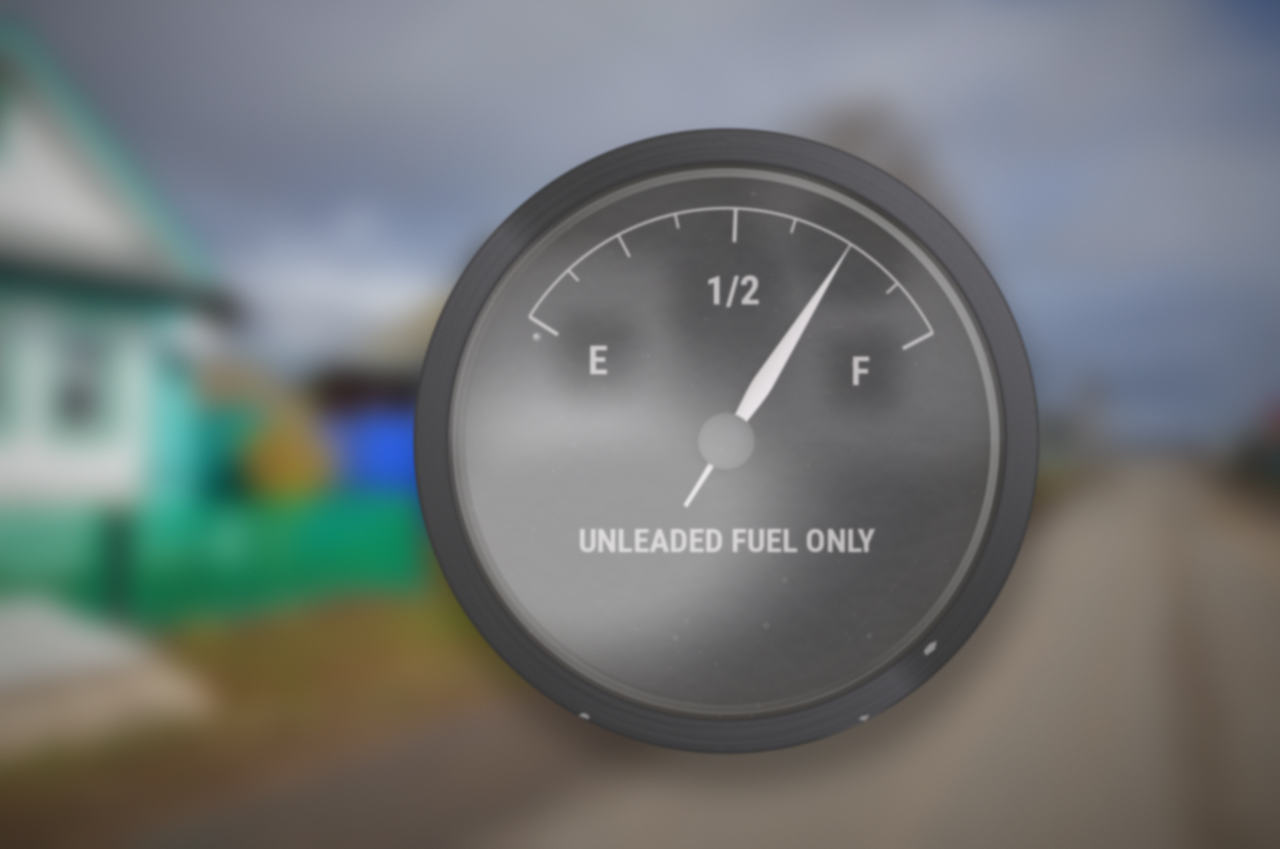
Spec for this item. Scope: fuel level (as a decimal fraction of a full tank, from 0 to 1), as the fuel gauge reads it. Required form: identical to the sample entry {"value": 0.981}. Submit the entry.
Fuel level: {"value": 0.75}
